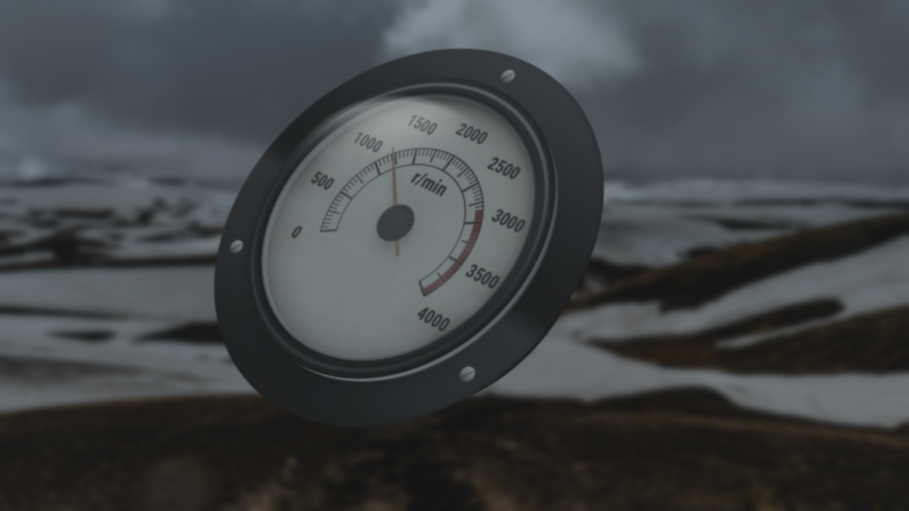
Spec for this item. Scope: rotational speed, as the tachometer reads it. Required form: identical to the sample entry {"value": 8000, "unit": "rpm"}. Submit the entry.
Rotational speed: {"value": 1250, "unit": "rpm"}
